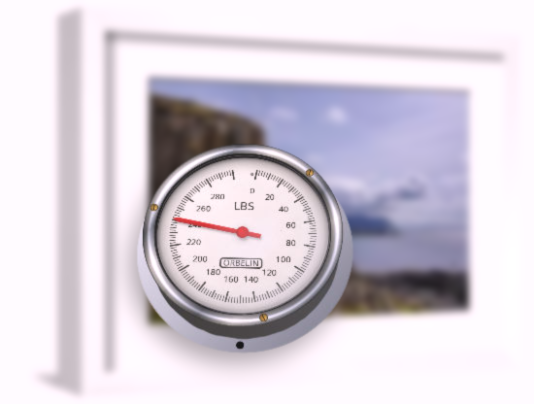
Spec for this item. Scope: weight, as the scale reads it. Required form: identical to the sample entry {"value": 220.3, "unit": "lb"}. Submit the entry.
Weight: {"value": 240, "unit": "lb"}
